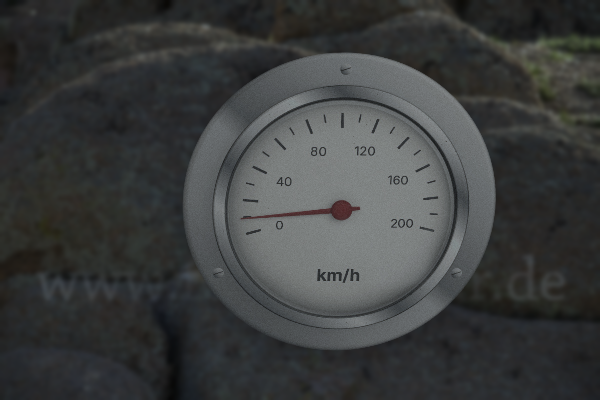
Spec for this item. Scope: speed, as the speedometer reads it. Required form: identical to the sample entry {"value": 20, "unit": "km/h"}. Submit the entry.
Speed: {"value": 10, "unit": "km/h"}
